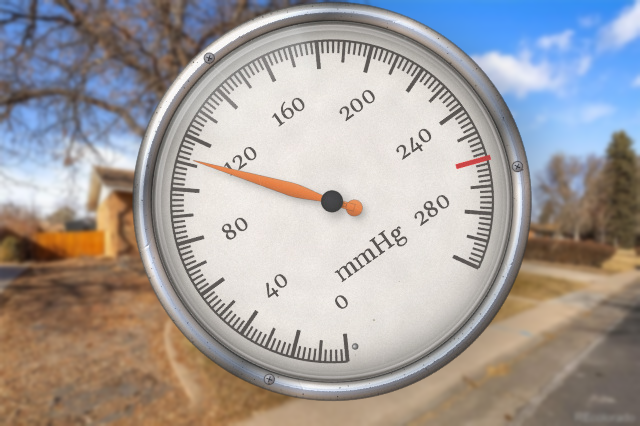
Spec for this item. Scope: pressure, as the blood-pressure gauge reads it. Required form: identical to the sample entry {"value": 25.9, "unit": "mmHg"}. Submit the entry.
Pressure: {"value": 112, "unit": "mmHg"}
